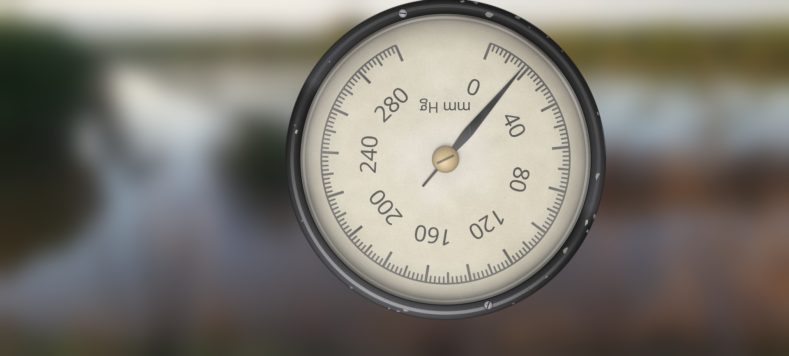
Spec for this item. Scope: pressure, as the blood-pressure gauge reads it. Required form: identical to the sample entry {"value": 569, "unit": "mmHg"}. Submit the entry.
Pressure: {"value": 18, "unit": "mmHg"}
